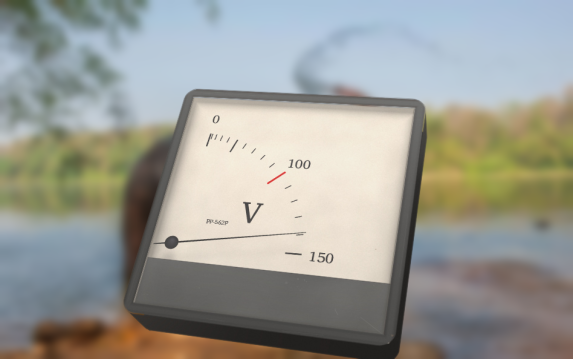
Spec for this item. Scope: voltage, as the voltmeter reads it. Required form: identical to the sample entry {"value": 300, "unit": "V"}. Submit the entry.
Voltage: {"value": 140, "unit": "V"}
